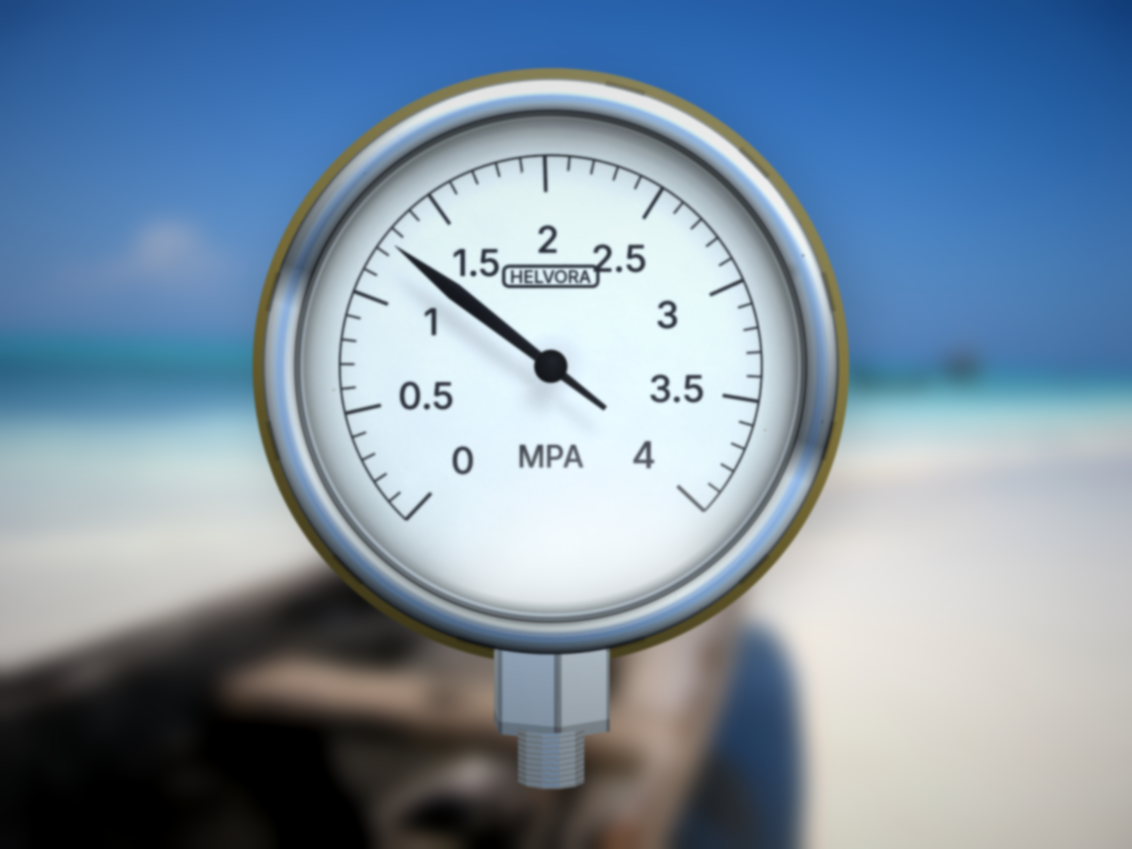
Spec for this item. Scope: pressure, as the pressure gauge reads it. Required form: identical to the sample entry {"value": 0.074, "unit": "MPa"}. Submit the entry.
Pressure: {"value": 1.25, "unit": "MPa"}
